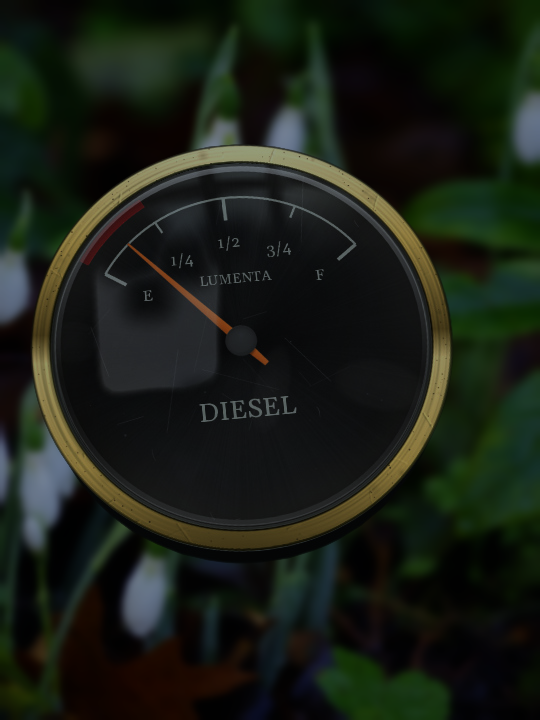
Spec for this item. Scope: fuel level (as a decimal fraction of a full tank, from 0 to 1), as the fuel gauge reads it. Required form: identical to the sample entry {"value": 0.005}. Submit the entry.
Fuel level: {"value": 0.125}
